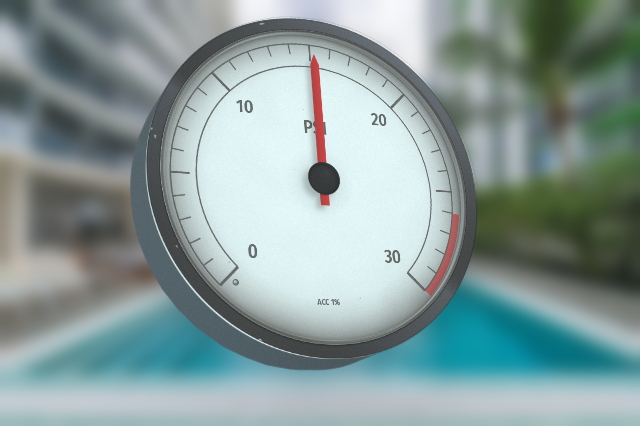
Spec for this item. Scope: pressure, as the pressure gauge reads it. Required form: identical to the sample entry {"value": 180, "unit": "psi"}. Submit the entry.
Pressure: {"value": 15, "unit": "psi"}
